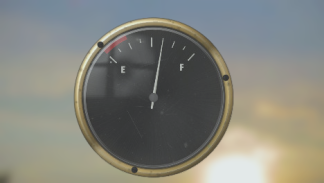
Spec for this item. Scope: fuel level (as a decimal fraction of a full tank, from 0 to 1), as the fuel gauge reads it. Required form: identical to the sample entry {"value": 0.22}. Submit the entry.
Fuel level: {"value": 0.625}
